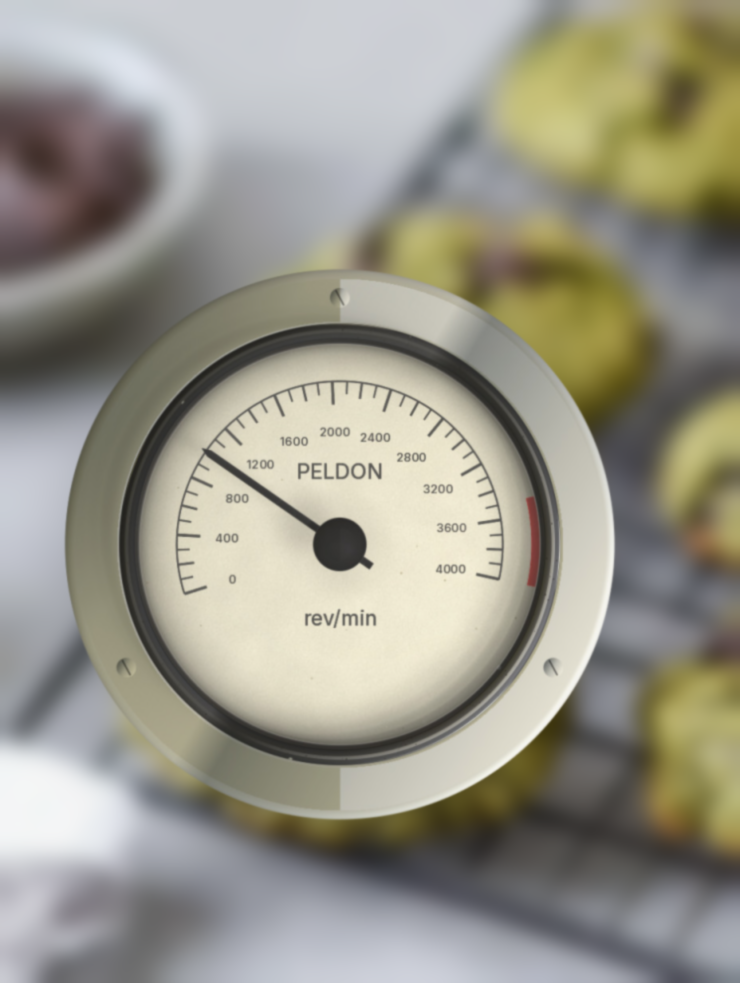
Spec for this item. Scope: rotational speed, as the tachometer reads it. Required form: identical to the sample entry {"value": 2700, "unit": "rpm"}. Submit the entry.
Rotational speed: {"value": 1000, "unit": "rpm"}
